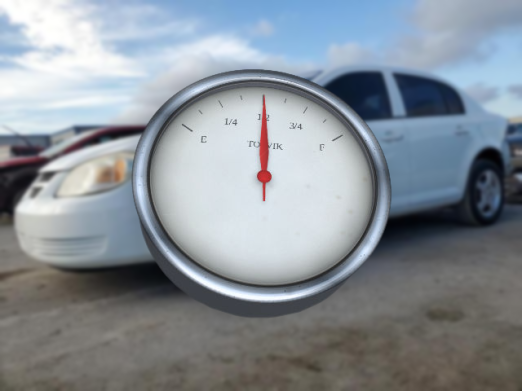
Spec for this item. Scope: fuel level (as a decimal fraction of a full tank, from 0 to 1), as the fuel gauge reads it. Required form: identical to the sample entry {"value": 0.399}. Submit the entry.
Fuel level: {"value": 0.5}
